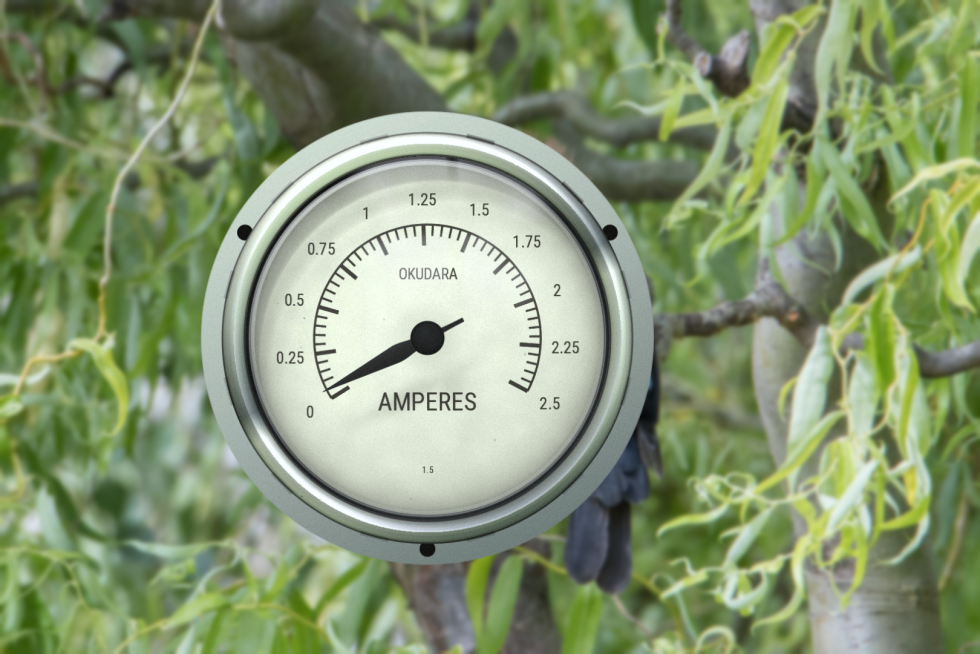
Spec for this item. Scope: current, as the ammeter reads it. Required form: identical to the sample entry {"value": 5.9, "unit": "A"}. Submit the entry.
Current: {"value": 0.05, "unit": "A"}
